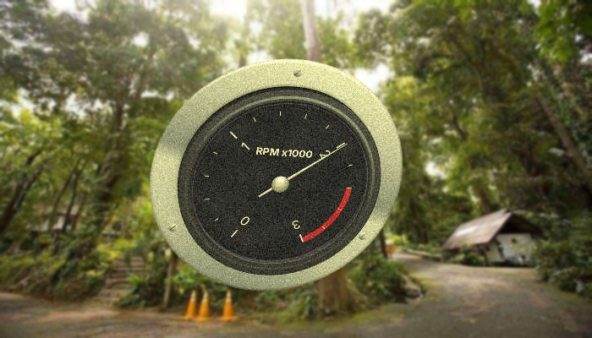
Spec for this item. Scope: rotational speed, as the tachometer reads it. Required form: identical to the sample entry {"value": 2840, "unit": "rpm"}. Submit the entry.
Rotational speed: {"value": 2000, "unit": "rpm"}
